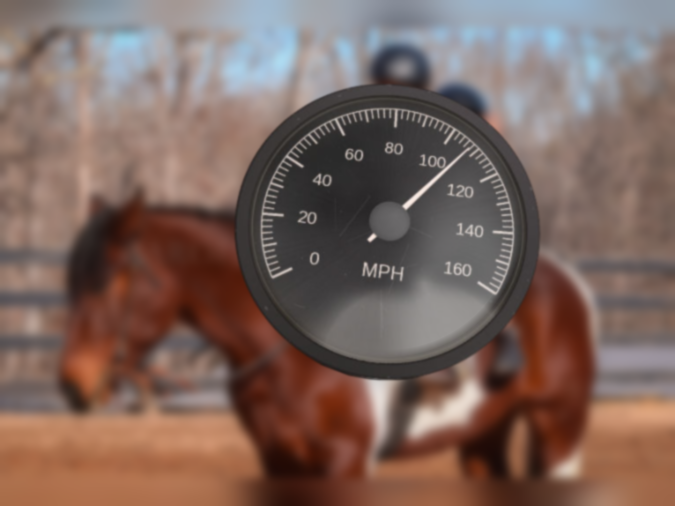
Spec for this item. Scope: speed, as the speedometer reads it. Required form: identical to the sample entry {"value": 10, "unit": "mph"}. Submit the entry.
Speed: {"value": 108, "unit": "mph"}
